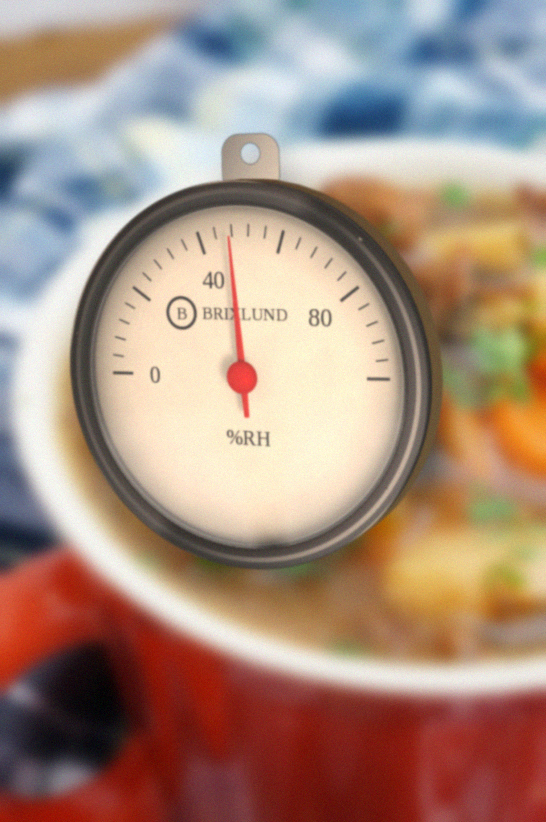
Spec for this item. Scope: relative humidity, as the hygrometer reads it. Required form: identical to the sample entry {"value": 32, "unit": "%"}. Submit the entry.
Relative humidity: {"value": 48, "unit": "%"}
